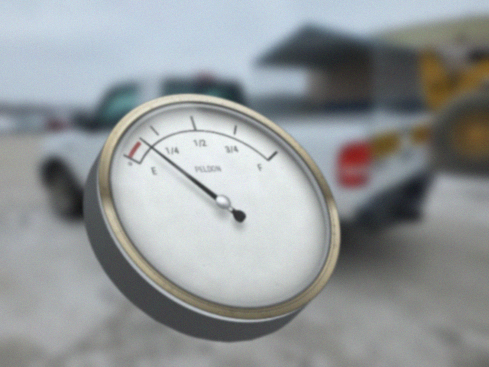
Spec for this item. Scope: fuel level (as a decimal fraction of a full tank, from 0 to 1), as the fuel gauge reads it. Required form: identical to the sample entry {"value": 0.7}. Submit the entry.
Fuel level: {"value": 0.125}
